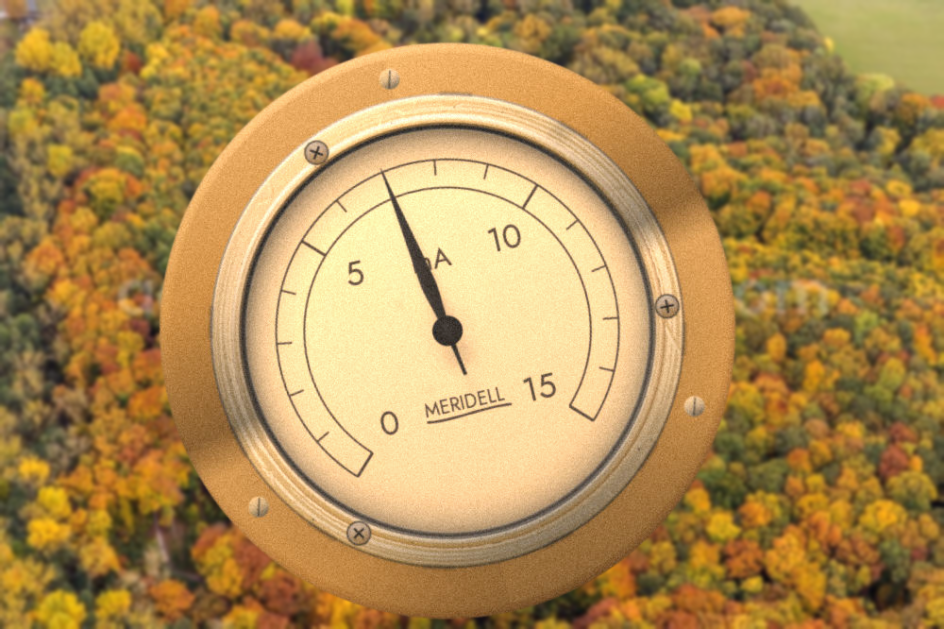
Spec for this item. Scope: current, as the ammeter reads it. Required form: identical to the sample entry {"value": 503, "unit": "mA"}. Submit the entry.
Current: {"value": 7, "unit": "mA"}
